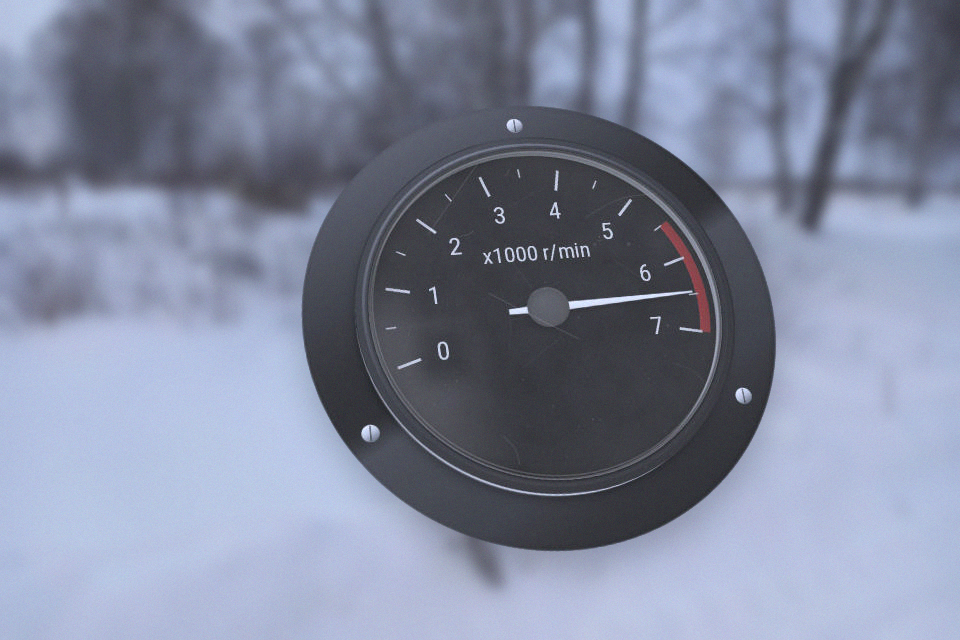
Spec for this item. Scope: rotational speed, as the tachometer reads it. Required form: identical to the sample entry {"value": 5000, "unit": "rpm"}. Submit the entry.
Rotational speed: {"value": 6500, "unit": "rpm"}
